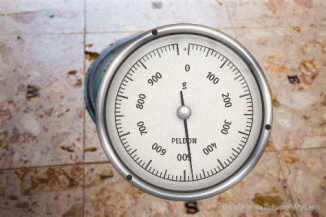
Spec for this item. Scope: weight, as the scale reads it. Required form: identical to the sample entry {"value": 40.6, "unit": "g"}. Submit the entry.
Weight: {"value": 480, "unit": "g"}
